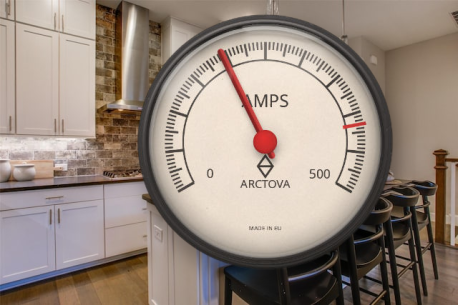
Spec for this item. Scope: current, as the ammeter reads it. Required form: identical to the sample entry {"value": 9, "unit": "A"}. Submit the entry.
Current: {"value": 195, "unit": "A"}
